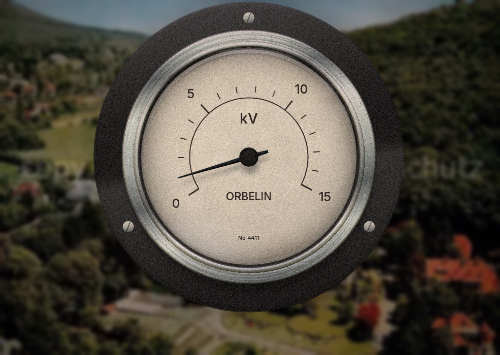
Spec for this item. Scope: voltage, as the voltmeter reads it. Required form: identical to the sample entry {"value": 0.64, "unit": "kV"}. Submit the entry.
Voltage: {"value": 1, "unit": "kV"}
